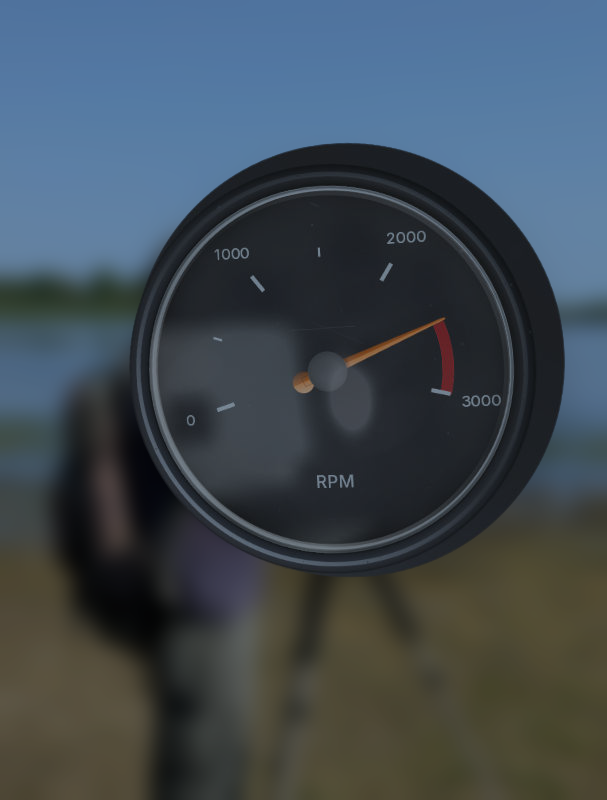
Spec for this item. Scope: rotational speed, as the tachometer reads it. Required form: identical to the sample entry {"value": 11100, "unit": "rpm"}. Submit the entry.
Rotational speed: {"value": 2500, "unit": "rpm"}
